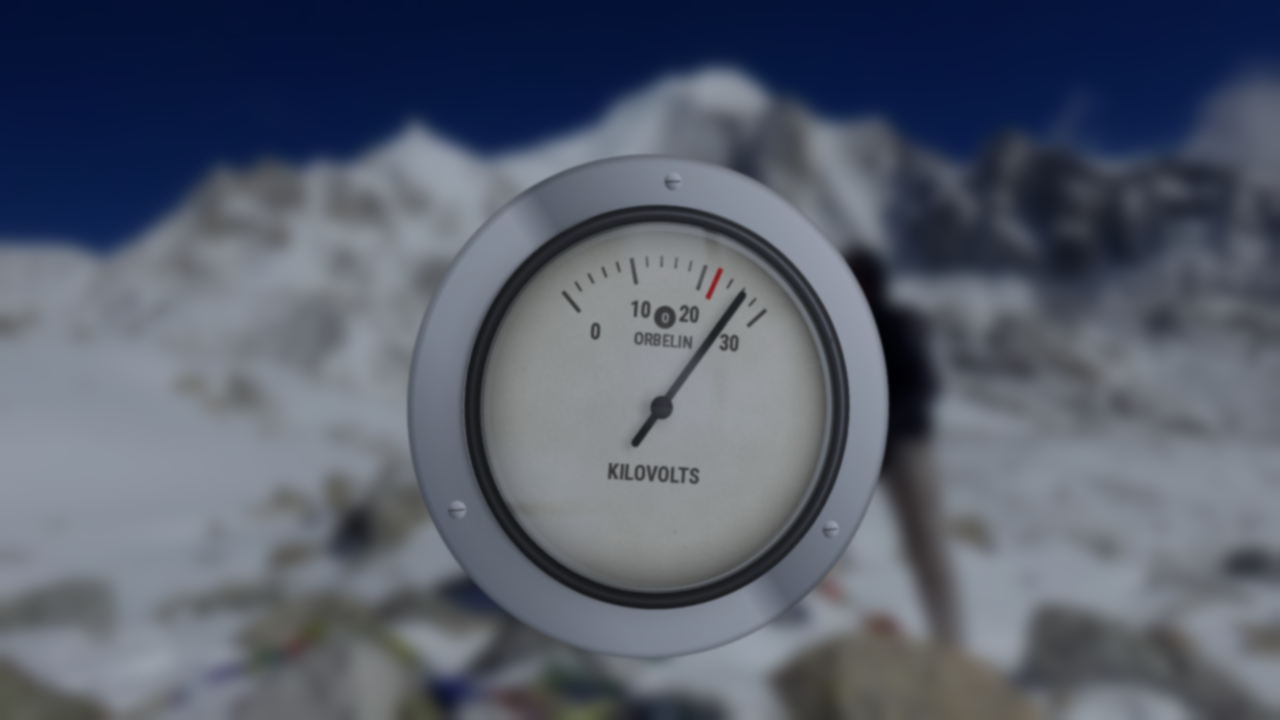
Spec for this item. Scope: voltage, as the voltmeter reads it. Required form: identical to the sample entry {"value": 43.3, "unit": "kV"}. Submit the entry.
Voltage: {"value": 26, "unit": "kV"}
